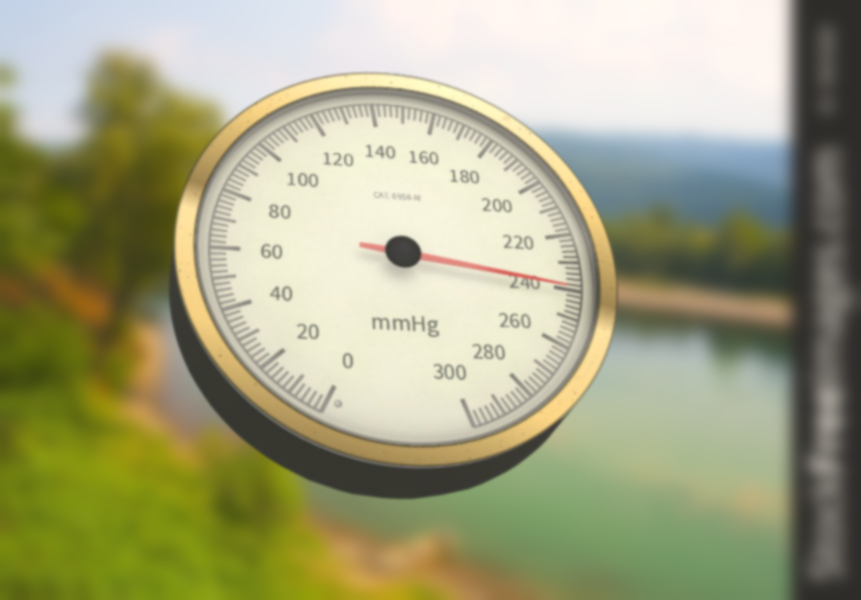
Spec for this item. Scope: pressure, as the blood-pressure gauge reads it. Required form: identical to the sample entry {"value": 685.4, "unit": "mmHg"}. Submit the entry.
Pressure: {"value": 240, "unit": "mmHg"}
